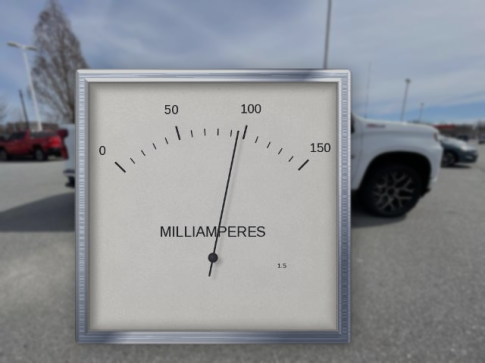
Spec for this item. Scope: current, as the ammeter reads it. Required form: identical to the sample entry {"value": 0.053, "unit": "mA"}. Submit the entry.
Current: {"value": 95, "unit": "mA"}
